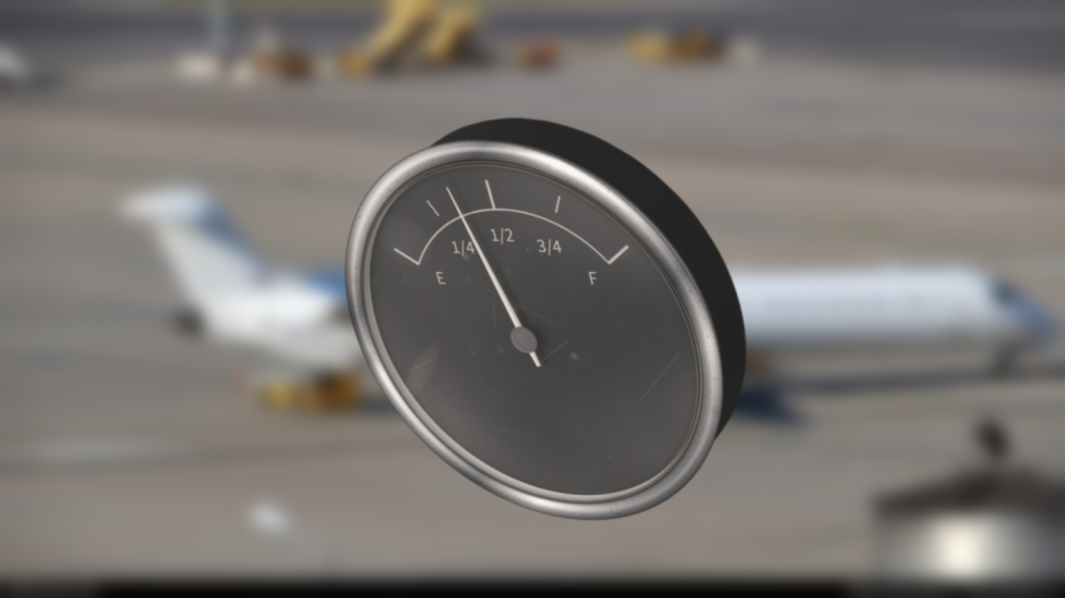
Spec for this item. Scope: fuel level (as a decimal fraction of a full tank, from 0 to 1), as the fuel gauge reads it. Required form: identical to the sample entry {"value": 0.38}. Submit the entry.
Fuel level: {"value": 0.375}
